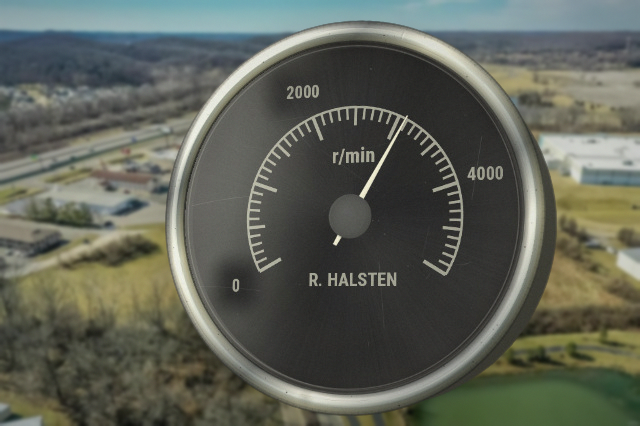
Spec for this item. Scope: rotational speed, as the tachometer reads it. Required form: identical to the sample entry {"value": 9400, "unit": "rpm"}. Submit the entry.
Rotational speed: {"value": 3100, "unit": "rpm"}
